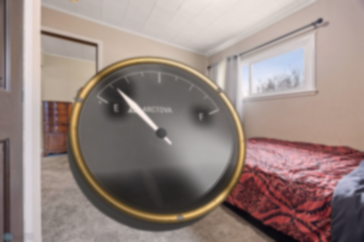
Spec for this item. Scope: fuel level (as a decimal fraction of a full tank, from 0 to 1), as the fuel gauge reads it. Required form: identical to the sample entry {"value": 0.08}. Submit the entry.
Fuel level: {"value": 0.125}
